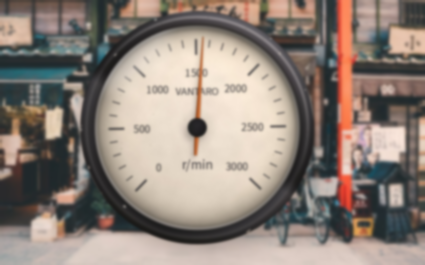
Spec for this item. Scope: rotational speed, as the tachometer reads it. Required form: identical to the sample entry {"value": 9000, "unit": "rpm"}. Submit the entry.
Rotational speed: {"value": 1550, "unit": "rpm"}
